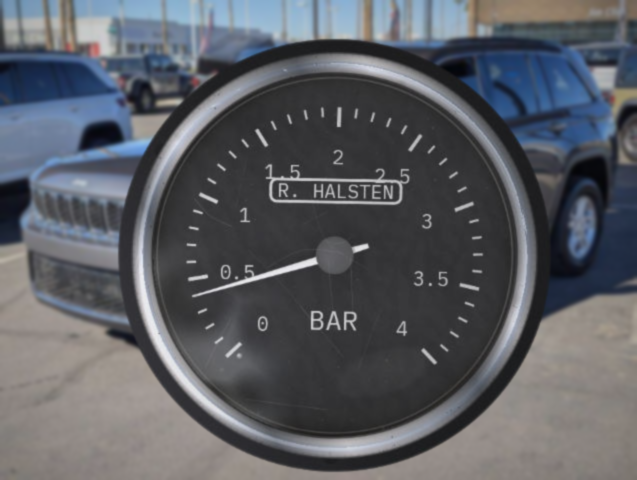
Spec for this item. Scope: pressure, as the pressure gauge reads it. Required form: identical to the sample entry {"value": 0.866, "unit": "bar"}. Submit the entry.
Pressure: {"value": 0.4, "unit": "bar"}
